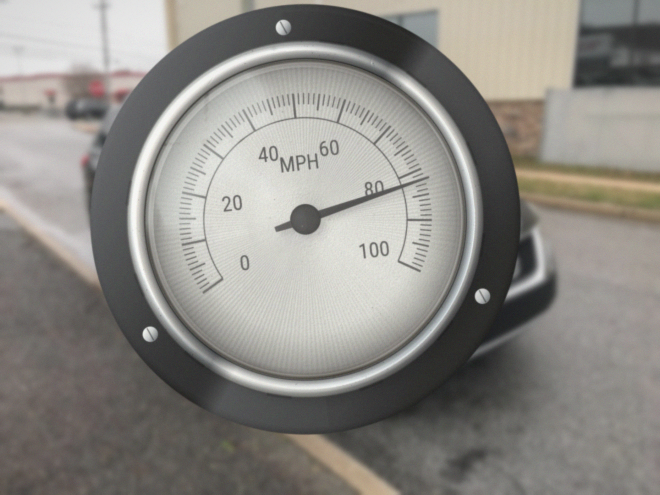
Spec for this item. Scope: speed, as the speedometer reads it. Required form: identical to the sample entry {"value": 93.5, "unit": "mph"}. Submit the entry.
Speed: {"value": 82, "unit": "mph"}
